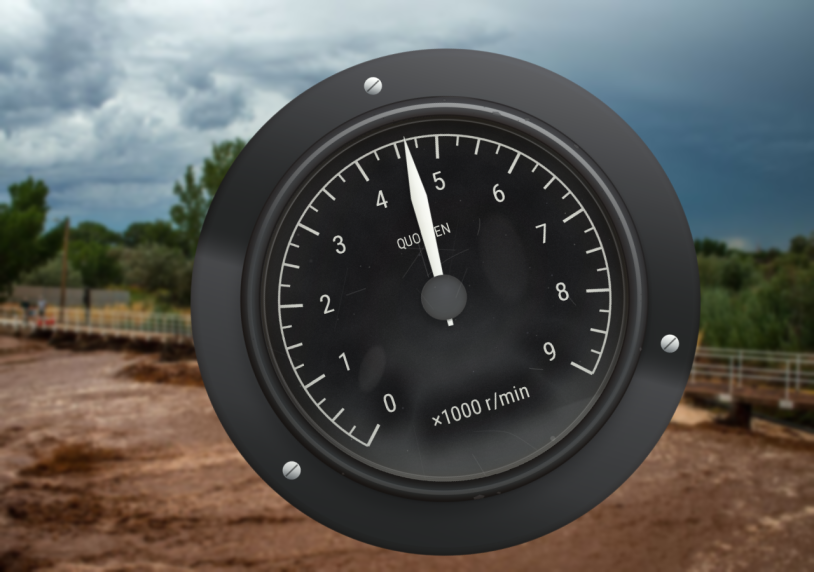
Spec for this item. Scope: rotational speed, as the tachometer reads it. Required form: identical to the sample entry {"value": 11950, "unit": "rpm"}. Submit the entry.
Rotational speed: {"value": 4625, "unit": "rpm"}
